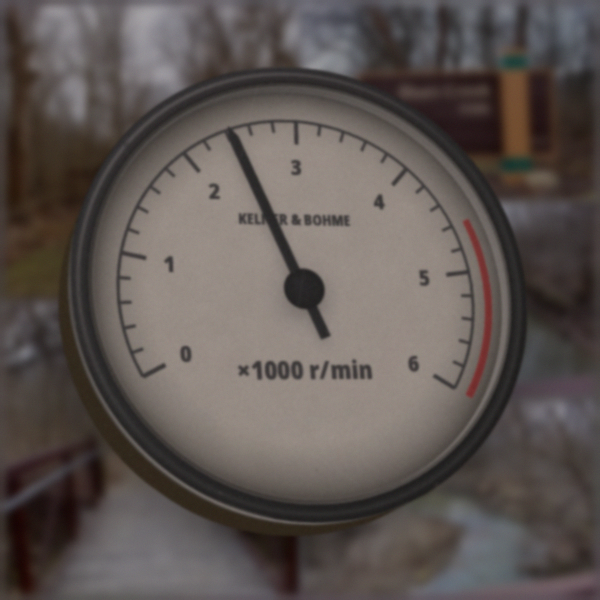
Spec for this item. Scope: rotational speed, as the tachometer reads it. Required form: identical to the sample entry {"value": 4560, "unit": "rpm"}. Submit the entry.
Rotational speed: {"value": 2400, "unit": "rpm"}
